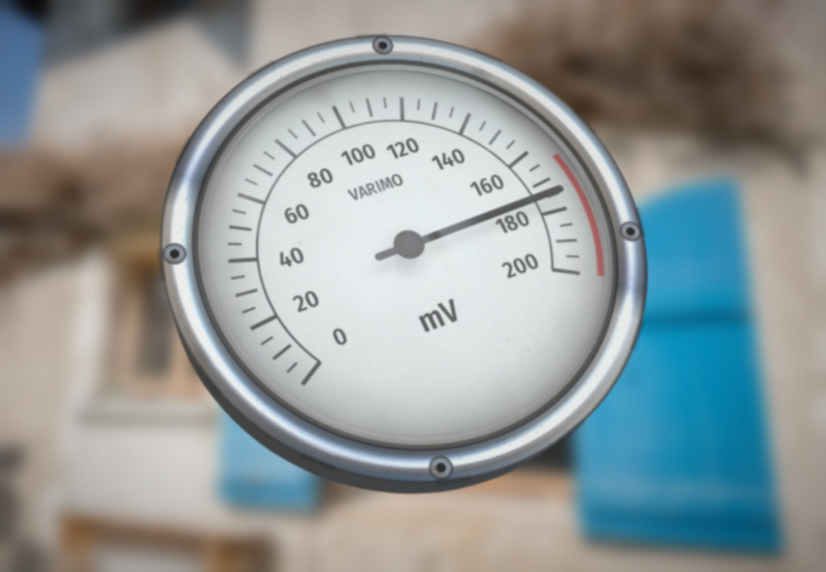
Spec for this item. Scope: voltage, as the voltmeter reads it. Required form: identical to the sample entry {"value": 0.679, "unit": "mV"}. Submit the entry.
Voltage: {"value": 175, "unit": "mV"}
